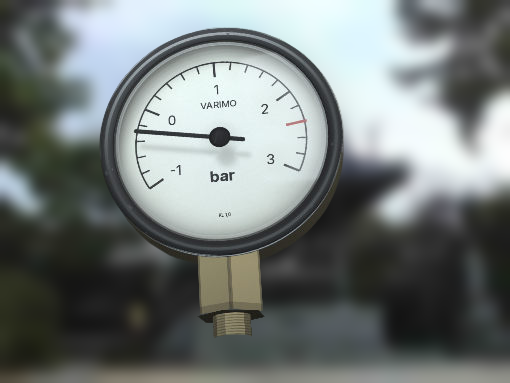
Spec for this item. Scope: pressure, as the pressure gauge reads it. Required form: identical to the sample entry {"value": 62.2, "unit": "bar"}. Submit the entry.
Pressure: {"value": -0.3, "unit": "bar"}
